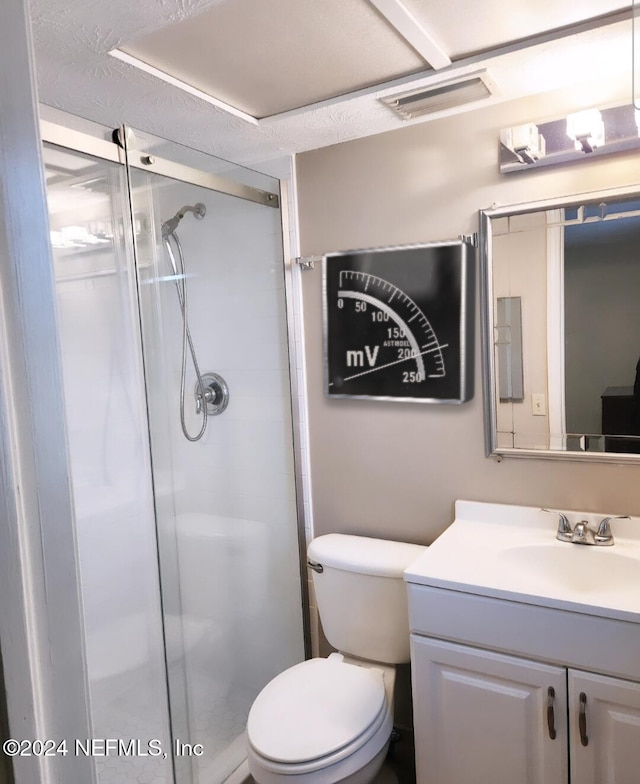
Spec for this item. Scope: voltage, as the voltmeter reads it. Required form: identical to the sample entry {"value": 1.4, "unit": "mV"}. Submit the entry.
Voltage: {"value": 210, "unit": "mV"}
